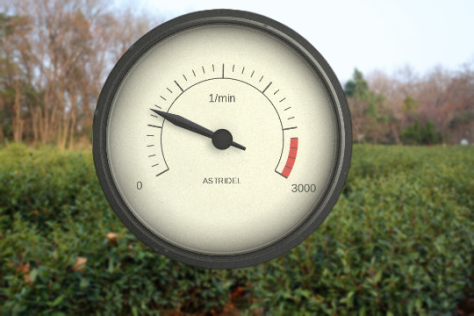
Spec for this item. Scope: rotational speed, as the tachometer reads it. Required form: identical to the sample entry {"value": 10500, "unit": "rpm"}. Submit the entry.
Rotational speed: {"value": 650, "unit": "rpm"}
